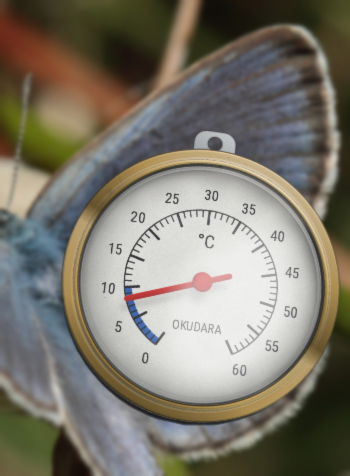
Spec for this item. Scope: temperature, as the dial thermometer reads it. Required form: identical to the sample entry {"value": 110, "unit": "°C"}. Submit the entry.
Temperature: {"value": 8, "unit": "°C"}
